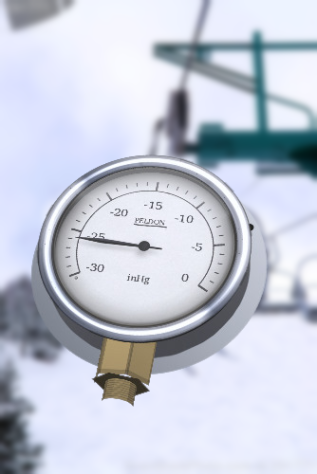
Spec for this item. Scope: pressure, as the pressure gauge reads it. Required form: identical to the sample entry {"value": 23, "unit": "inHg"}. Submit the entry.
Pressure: {"value": -26, "unit": "inHg"}
